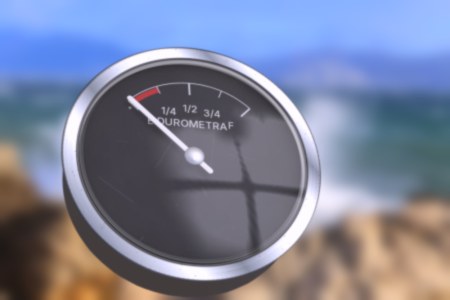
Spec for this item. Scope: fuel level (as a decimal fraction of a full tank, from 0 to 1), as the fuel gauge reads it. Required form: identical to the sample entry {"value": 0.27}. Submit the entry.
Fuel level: {"value": 0}
